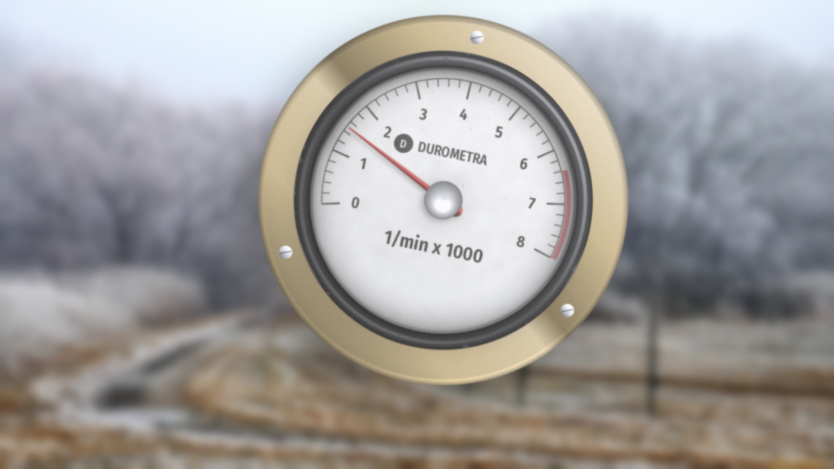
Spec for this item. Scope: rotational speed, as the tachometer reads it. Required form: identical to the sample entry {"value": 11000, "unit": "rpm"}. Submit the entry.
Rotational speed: {"value": 1500, "unit": "rpm"}
